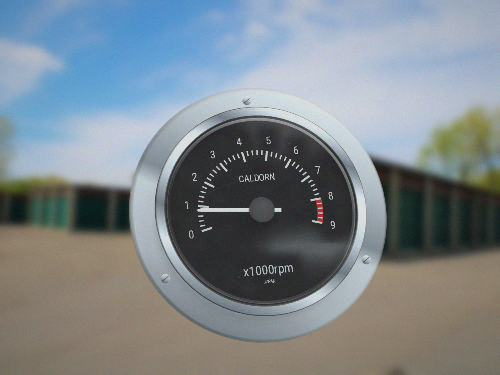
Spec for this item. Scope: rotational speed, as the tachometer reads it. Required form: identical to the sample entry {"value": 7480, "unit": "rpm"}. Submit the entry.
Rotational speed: {"value": 800, "unit": "rpm"}
